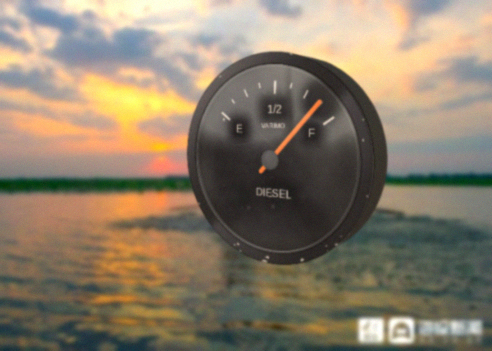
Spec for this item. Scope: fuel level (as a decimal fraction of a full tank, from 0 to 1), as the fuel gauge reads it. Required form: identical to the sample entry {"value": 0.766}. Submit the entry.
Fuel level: {"value": 0.875}
